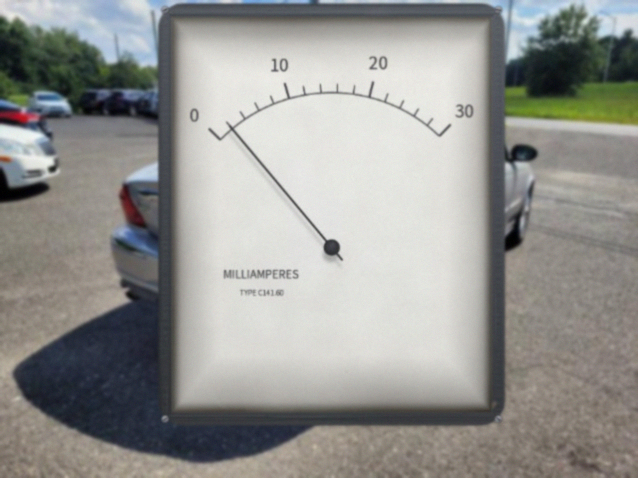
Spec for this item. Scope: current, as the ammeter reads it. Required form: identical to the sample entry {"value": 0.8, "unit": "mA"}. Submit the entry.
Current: {"value": 2, "unit": "mA"}
